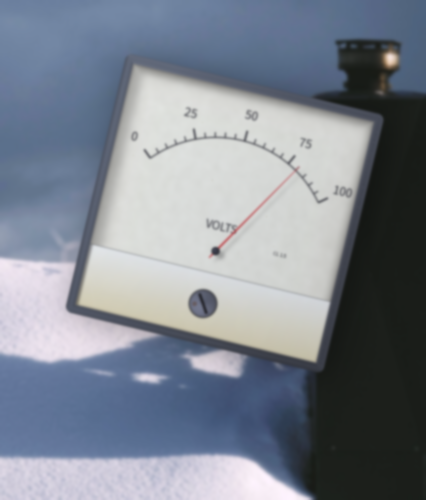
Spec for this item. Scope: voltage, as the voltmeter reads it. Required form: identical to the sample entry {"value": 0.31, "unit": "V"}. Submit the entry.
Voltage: {"value": 80, "unit": "V"}
